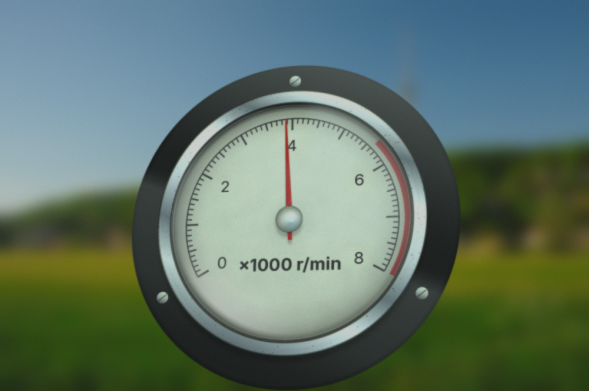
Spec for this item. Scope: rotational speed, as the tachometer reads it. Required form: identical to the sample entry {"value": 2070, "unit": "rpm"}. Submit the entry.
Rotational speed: {"value": 3900, "unit": "rpm"}
